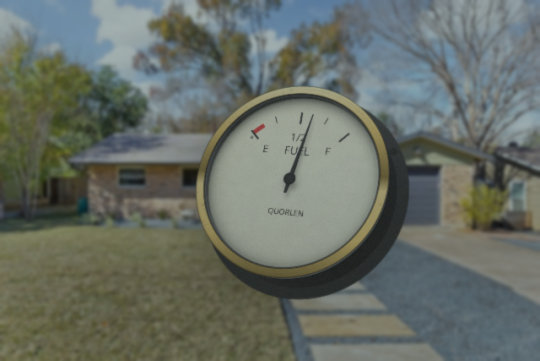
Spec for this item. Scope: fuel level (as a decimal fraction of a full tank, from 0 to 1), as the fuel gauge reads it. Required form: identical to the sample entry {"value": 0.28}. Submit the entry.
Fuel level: {"value": 0.625}
